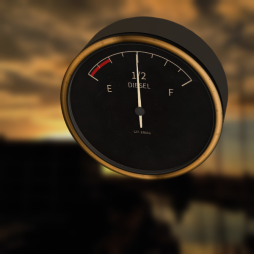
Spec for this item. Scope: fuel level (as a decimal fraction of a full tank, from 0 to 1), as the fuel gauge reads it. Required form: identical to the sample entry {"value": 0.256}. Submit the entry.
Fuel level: {"value": 0.5}
